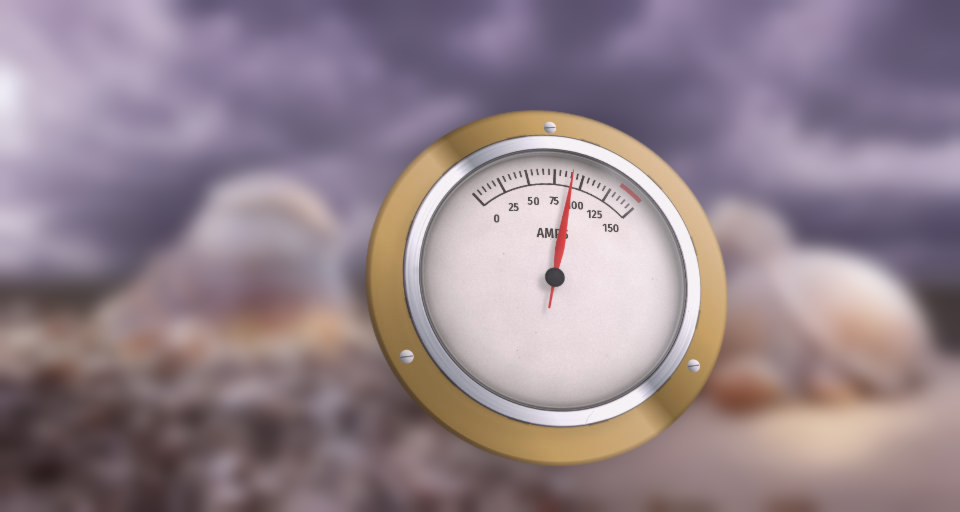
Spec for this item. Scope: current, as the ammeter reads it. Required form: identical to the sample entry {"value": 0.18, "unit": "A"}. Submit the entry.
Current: {"value": 90, "unit": "A"}
